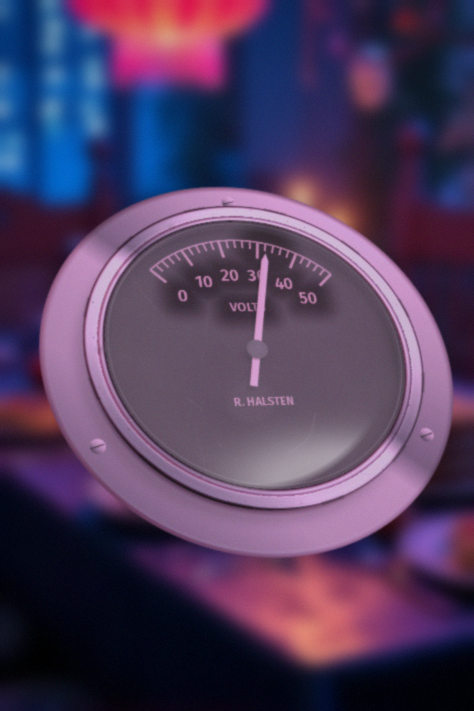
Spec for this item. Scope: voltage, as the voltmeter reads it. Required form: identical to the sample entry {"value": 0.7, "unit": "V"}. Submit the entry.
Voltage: {"value": 32, "unit": "V"}
